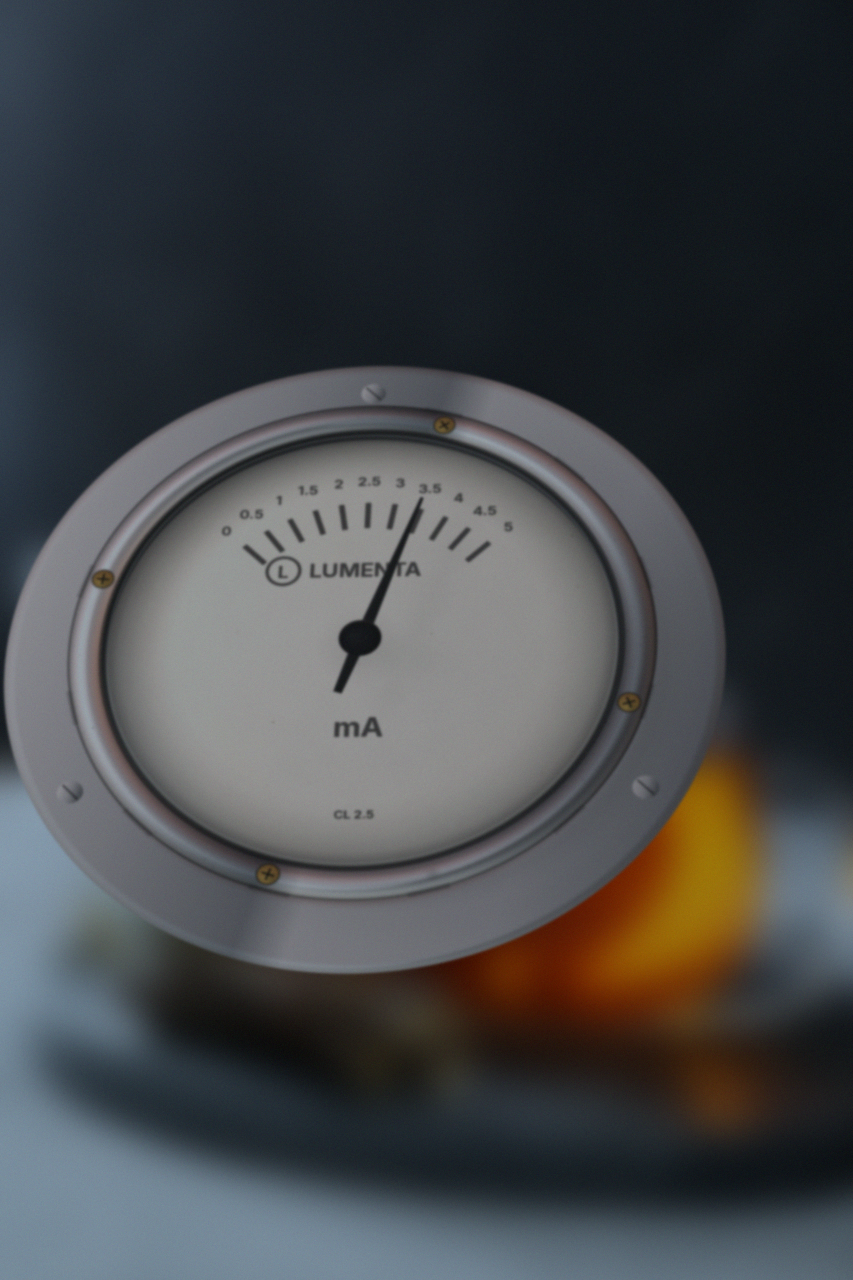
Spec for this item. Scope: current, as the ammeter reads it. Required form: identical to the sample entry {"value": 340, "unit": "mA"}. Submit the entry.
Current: {"value": 3.5, "unit": "mA"}
